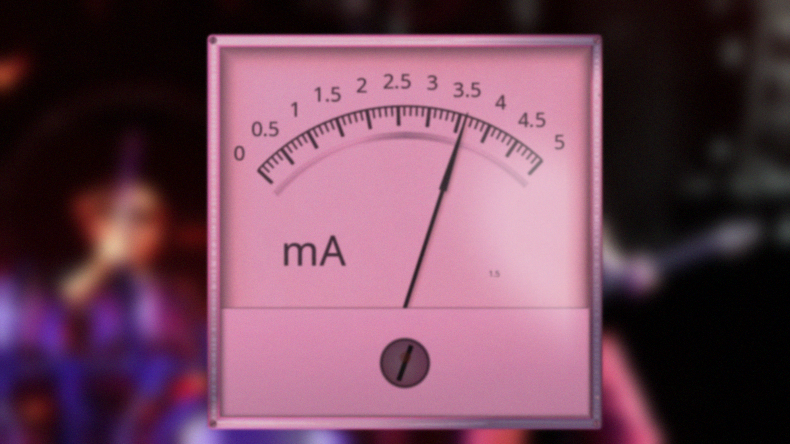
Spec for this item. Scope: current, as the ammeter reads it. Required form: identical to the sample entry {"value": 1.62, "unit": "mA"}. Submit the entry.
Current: {"value": 3.6, "unit": "mA"}
